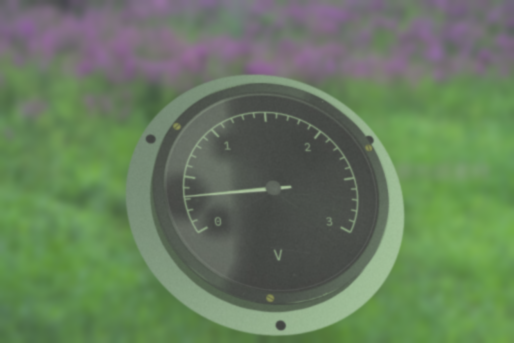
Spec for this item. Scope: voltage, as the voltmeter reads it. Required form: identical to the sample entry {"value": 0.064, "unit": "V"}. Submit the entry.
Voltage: {"value": 0.3, "unit": "V"}
